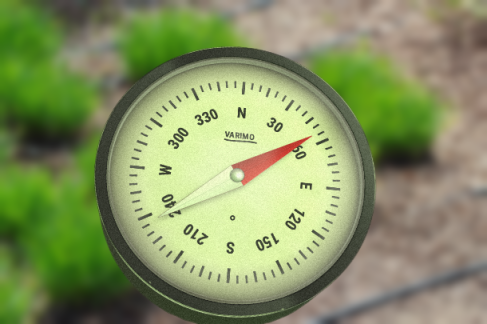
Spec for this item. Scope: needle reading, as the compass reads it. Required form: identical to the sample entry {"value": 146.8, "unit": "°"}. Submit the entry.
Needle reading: {"value": 55, "unit": "°"}
